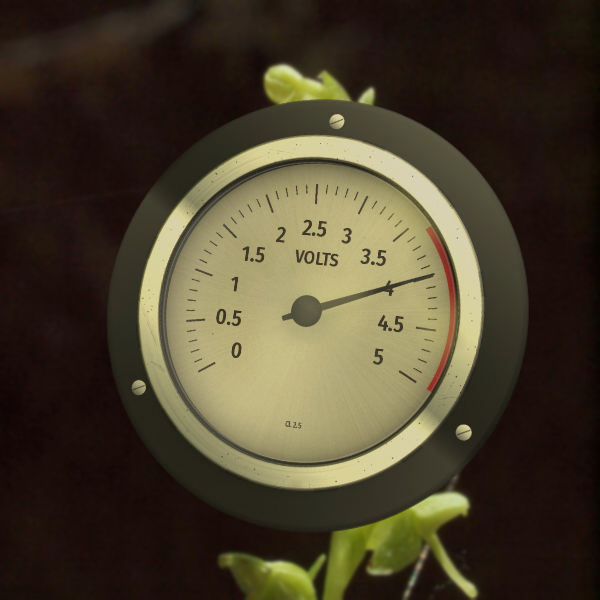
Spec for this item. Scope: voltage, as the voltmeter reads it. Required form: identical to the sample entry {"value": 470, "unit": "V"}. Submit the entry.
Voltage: {"value": 4, "unit": "V"}
